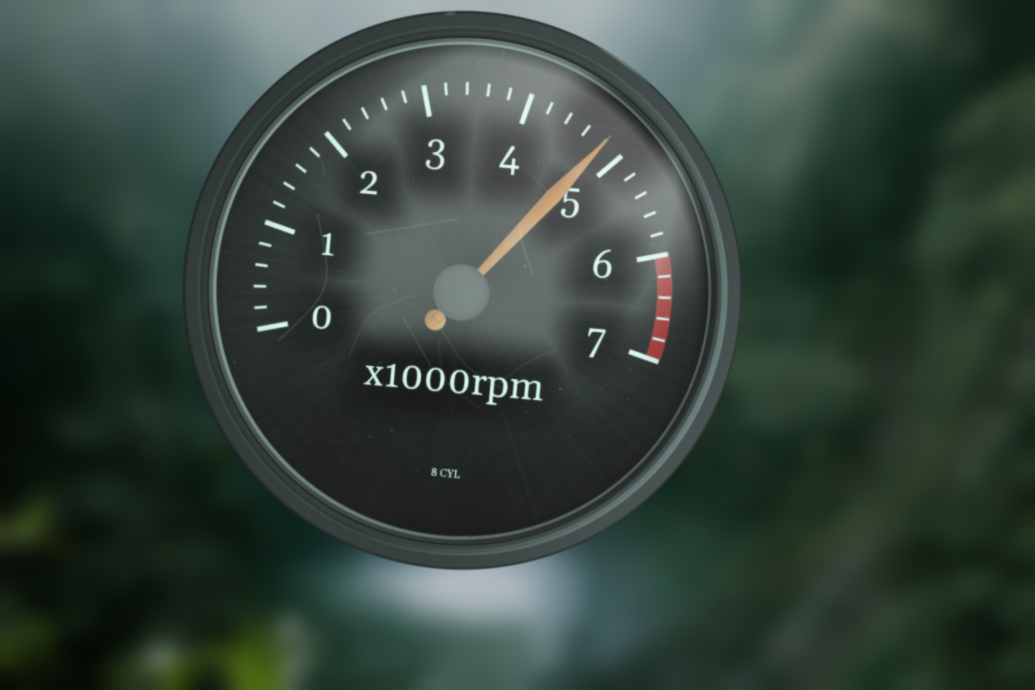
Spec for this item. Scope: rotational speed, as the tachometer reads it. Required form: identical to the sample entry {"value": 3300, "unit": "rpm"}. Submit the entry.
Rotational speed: {"value": 4800, "unit": "rpm"}
